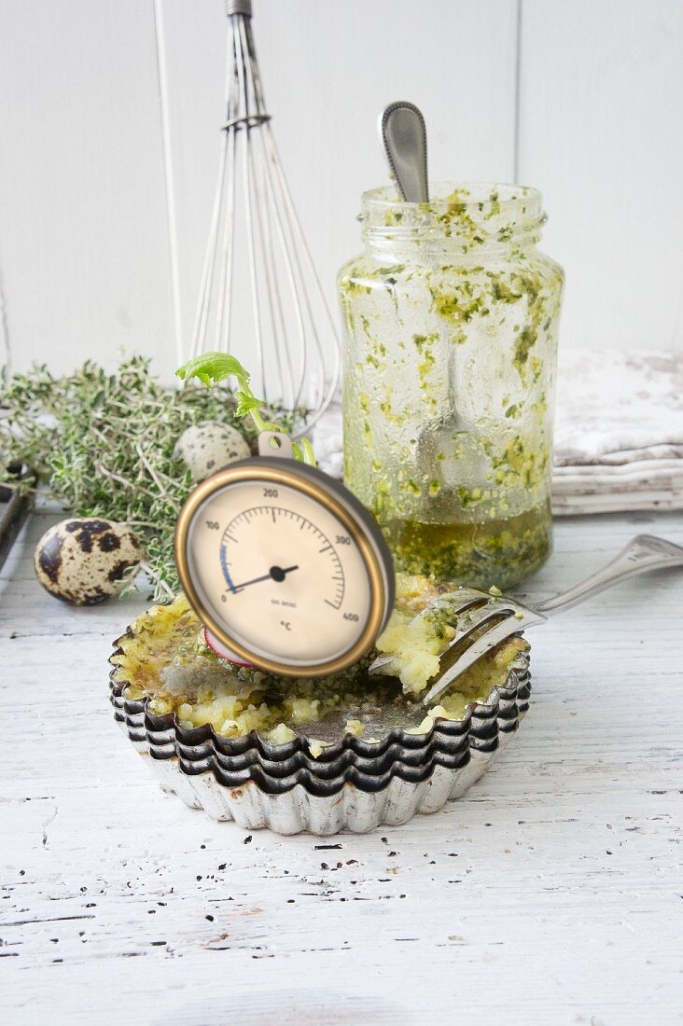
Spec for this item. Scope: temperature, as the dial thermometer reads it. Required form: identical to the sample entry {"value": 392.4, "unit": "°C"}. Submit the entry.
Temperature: {"value": 10, "unit": "°C"}
